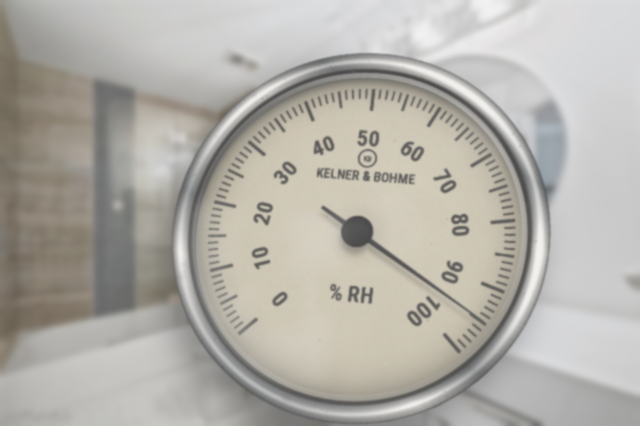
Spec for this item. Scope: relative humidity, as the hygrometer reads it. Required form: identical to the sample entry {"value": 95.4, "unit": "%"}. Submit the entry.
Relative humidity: {"value": 95, "unit": "%"}
